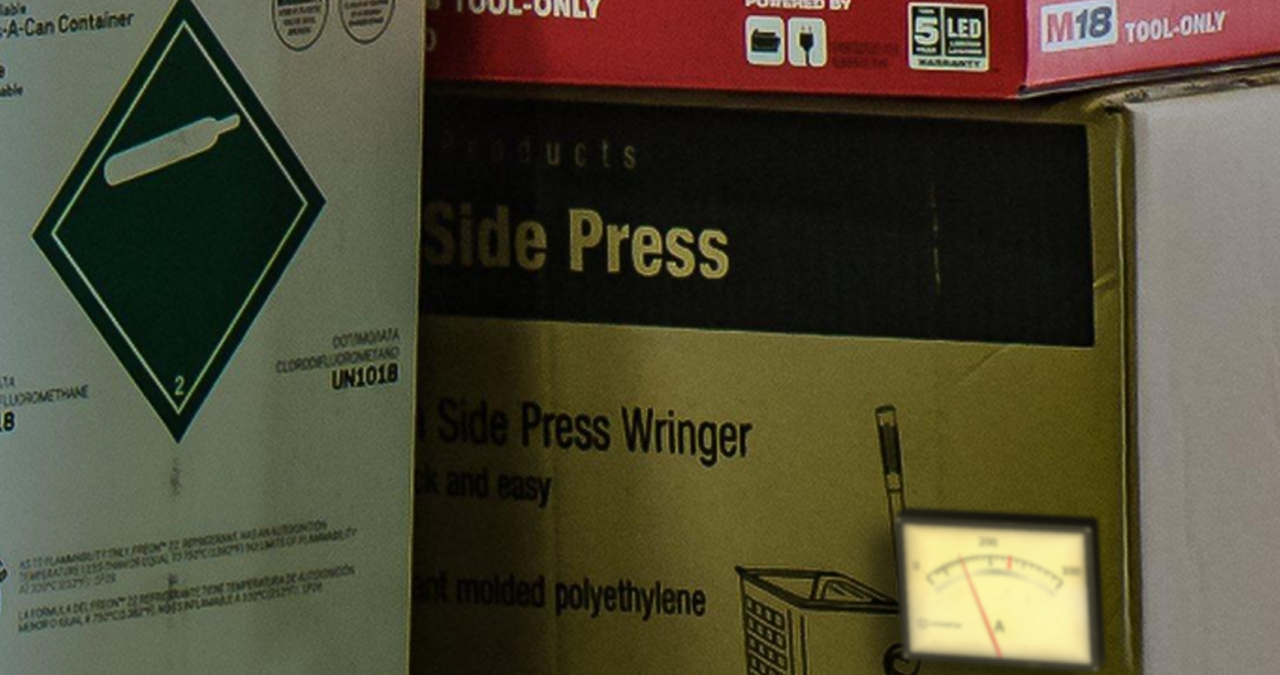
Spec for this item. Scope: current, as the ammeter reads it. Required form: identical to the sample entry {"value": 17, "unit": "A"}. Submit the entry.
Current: {"value": 150, "unit": "A"}
